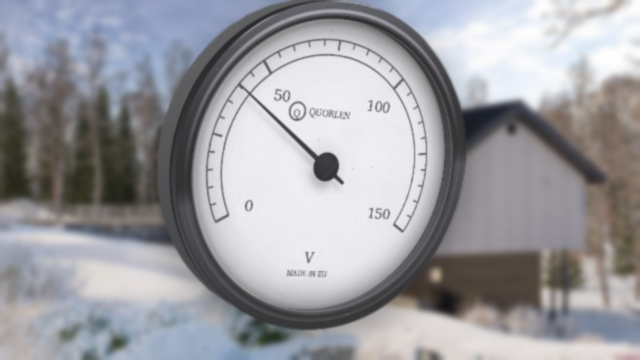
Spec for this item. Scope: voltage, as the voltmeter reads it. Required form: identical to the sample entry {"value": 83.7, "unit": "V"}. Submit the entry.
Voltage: {"value": 40, "unit": "V"}
